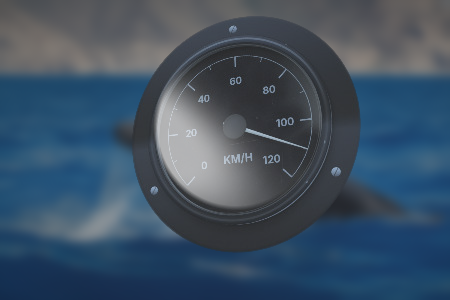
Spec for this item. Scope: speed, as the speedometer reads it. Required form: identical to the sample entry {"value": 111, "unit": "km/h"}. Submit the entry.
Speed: {"value": 110, "unit": "km/h"}
